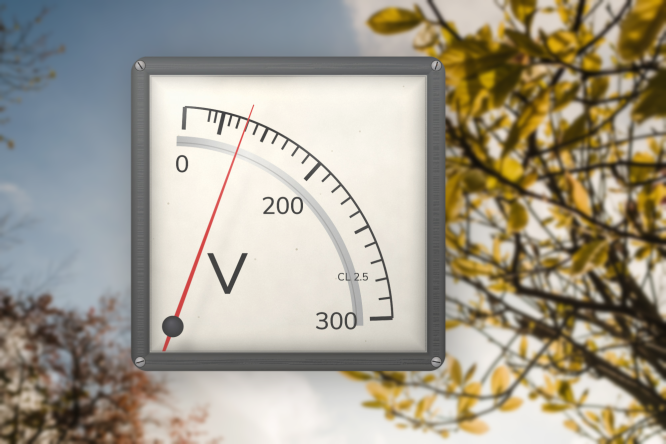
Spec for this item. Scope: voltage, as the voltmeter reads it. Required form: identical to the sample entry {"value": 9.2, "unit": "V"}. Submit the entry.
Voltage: {"value": 130, "unit": "V"}
